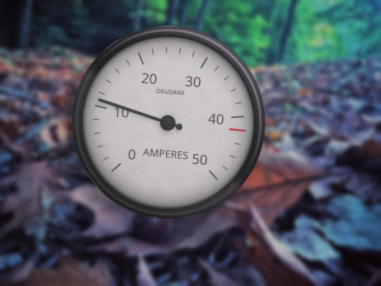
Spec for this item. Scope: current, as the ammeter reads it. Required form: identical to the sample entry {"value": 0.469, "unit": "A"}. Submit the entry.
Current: {"value": 11, "unit": "A"}
